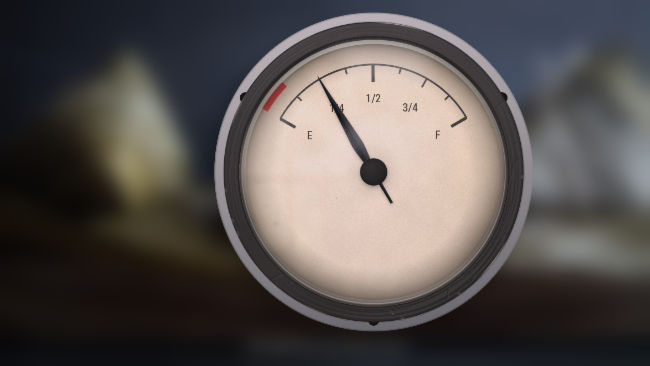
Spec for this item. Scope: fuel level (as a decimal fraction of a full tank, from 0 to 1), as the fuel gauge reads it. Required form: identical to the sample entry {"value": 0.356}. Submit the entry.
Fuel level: {"value": 0.25}
